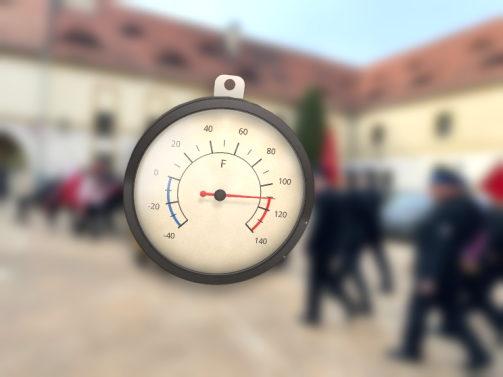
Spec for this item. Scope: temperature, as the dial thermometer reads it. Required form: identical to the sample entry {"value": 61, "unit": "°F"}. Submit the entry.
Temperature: {"value": 110, "unit": "°F"}
